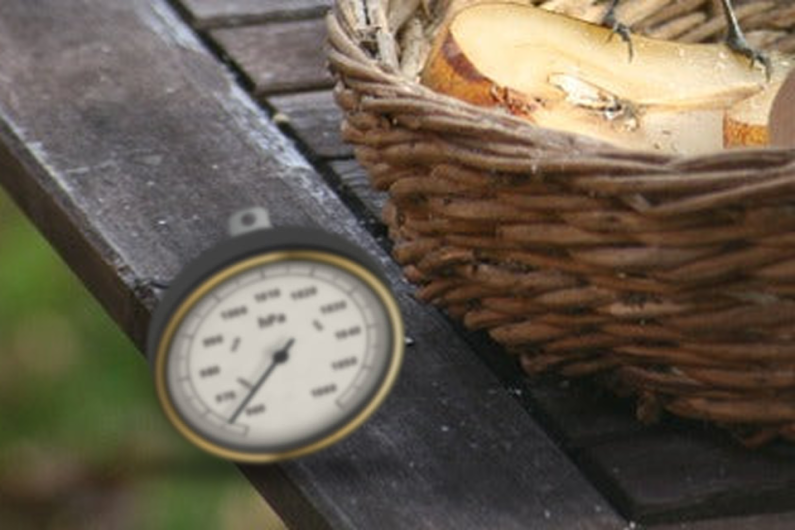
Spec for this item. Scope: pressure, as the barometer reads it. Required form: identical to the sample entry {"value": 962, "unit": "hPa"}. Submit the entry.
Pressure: {"value": 965, "unit": "hPa"}
